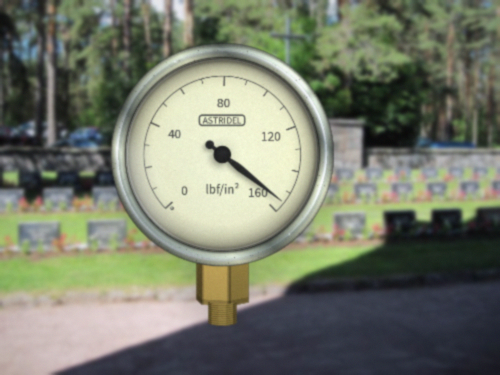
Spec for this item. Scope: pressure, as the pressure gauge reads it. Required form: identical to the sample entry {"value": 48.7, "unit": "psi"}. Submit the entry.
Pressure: {"value": 155, "unit": "psi"}
